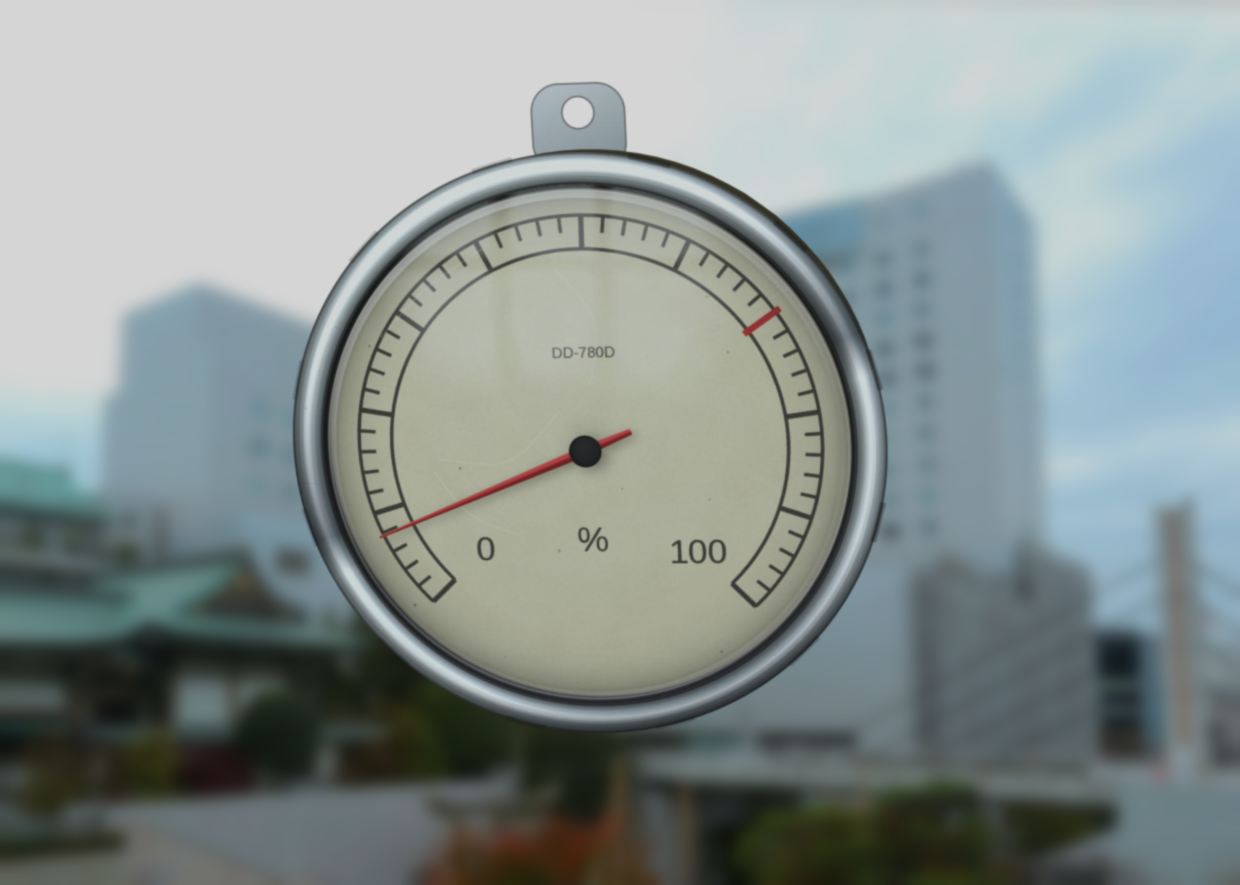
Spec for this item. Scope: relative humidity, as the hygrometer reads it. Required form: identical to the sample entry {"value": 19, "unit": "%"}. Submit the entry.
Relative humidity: {"value": 8, "unit": "%"}
